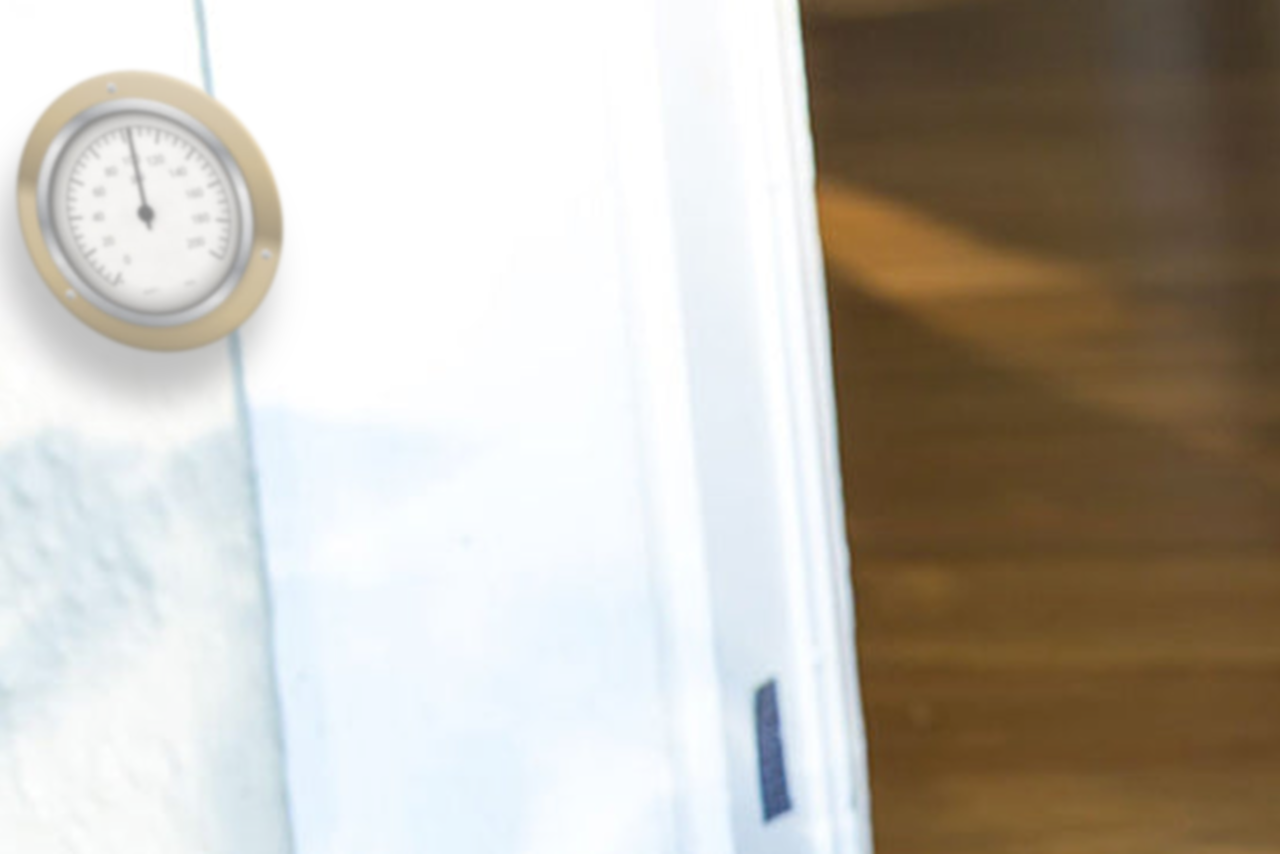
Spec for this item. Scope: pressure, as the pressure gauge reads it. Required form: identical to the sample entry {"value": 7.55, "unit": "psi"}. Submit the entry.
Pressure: {"value": 105, "unit": "psi"}
